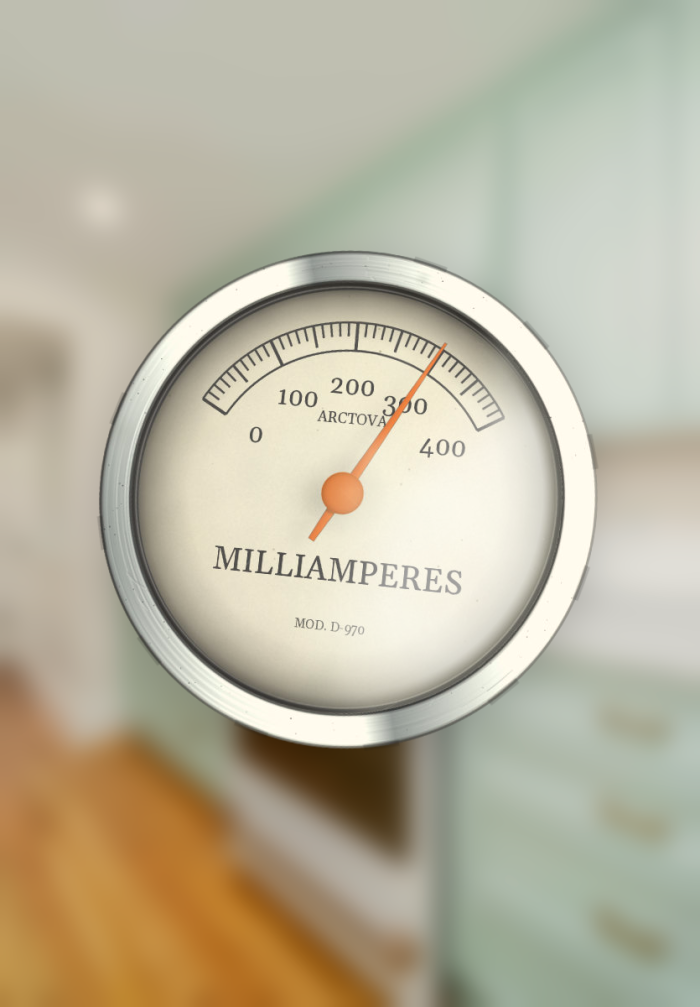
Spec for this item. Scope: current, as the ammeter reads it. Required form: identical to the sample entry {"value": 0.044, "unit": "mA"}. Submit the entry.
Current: {"value": 300, "unit": "mA"}
